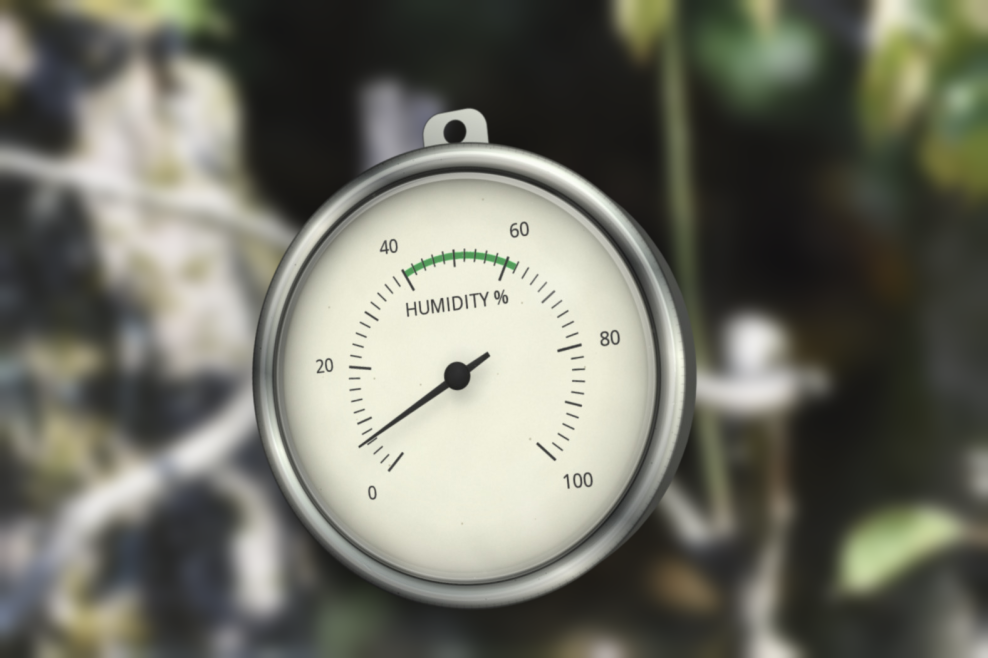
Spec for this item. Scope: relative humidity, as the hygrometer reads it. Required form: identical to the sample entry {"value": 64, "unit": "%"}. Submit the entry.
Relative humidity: {"value": 6, "unit": "%"}
